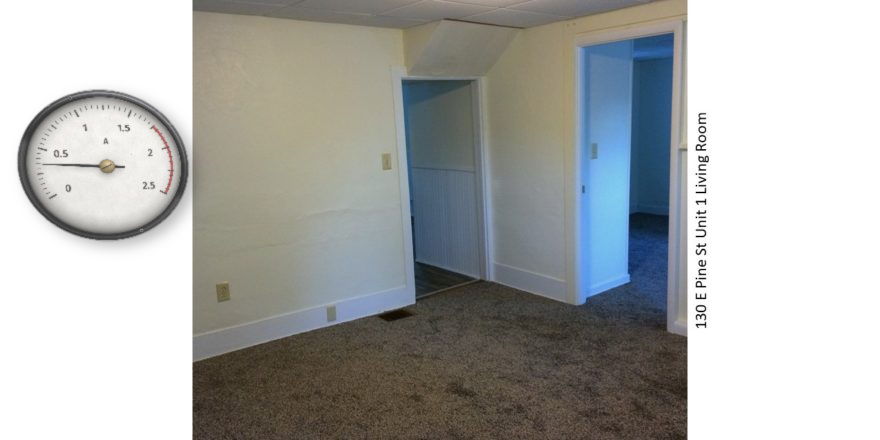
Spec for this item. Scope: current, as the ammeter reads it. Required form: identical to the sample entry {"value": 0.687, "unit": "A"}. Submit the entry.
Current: {"value": 0.35, "unit": "A"}
